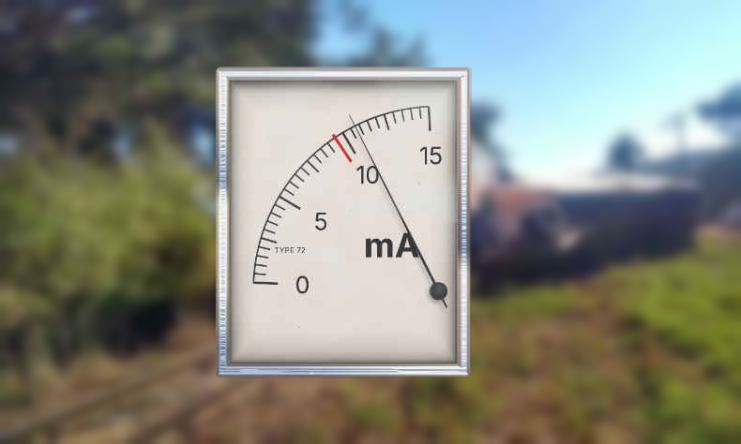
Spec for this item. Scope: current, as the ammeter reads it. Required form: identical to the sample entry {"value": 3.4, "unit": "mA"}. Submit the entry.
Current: {"value": 10.75, "unit": "mA"}
